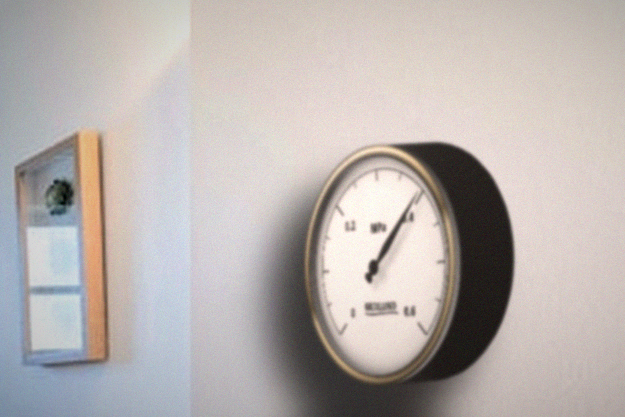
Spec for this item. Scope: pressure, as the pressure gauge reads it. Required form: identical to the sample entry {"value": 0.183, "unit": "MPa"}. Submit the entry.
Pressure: {"value": 0.4, "unit": "MPa"}
